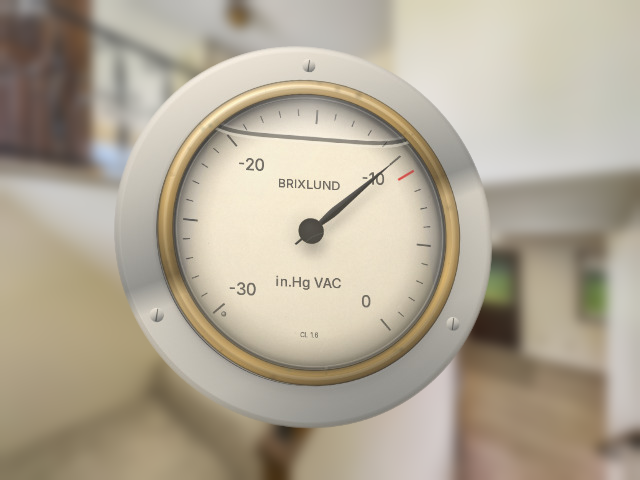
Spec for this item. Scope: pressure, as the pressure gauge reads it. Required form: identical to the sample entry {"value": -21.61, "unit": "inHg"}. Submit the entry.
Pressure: {"value": -10, "unit": "inHg"}
